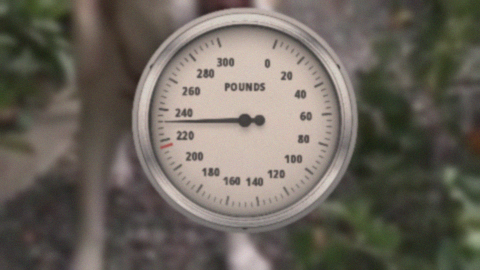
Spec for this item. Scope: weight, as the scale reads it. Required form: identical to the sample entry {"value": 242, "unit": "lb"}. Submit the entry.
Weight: {"value": 232, "unit": "lb"}
